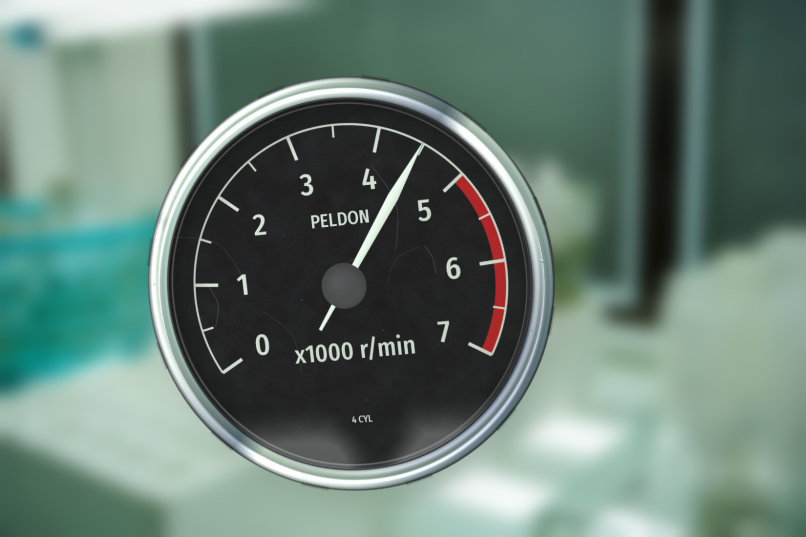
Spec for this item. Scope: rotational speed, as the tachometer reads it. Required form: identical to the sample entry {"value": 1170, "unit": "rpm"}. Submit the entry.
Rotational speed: {"value": 4500, "unit": "rpm"}
